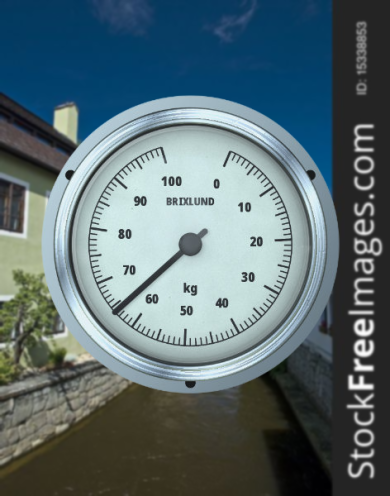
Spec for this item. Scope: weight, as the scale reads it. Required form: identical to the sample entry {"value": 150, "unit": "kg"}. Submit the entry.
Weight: {"value": 64, "unit": "kg"}
